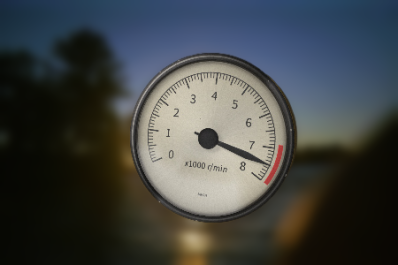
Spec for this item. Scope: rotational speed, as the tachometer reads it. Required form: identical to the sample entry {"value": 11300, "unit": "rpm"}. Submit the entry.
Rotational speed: {"value": 7500, "unit": "rpm"}
